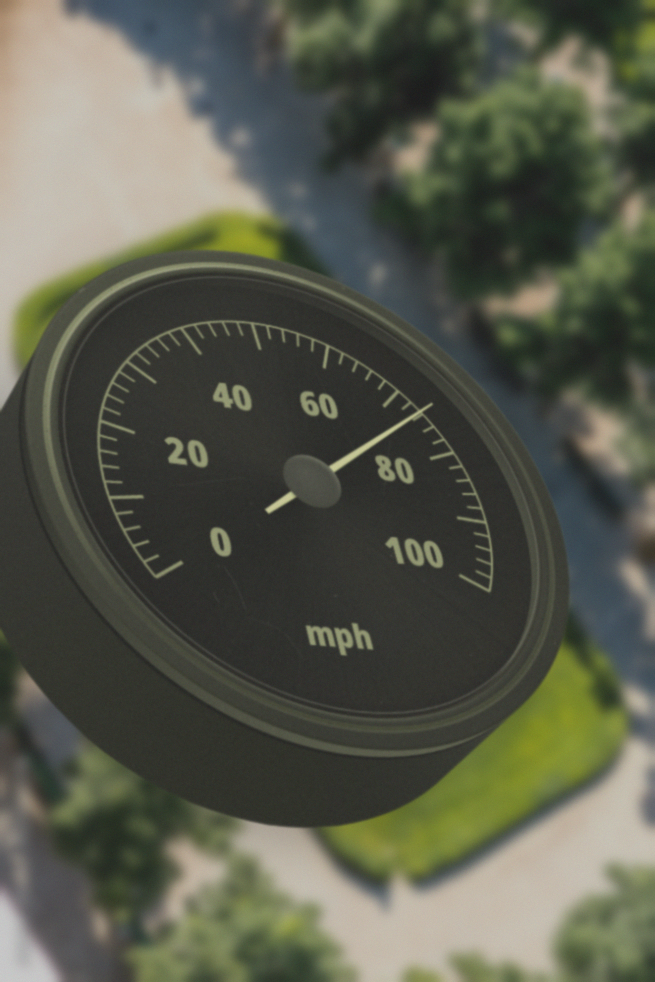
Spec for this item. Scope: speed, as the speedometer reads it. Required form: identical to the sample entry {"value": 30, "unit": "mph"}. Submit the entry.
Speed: {"value": 74, "unit": "mph"}
